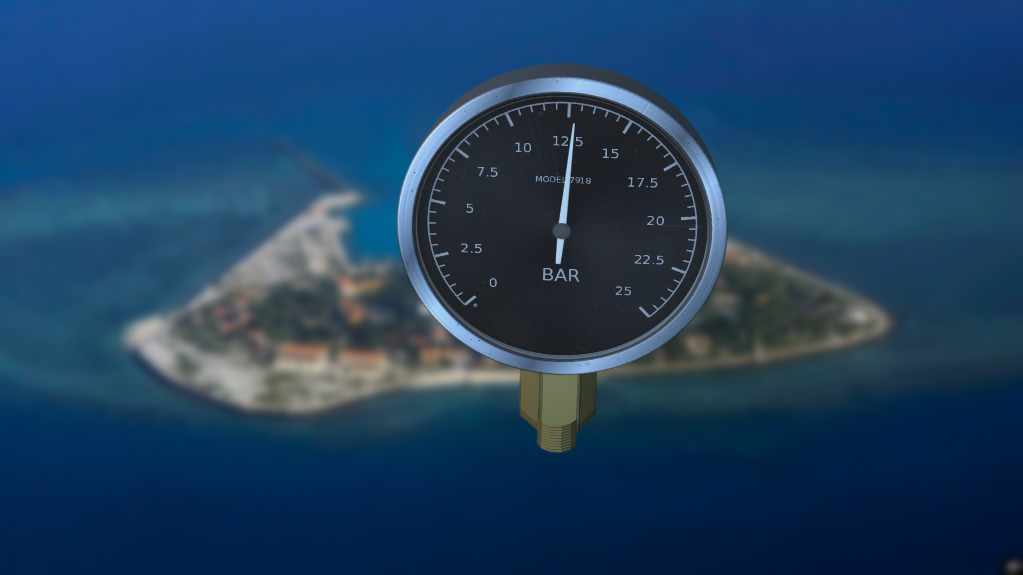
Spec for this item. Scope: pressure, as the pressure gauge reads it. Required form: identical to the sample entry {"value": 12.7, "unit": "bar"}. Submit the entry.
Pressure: {"value": 12.75, "unit": "bar"}
